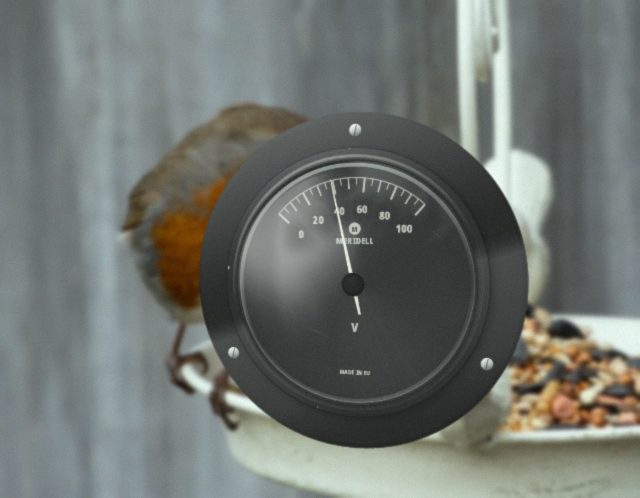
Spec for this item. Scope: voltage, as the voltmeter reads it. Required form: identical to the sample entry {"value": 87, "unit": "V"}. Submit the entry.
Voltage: {"value": 40, "unit": "V"}
